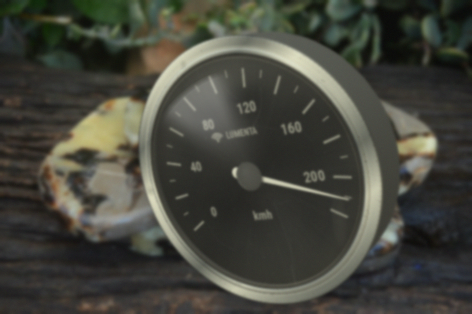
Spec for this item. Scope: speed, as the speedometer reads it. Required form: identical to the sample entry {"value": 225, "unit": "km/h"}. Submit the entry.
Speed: {"value": 210, "unit": "km/h"}
